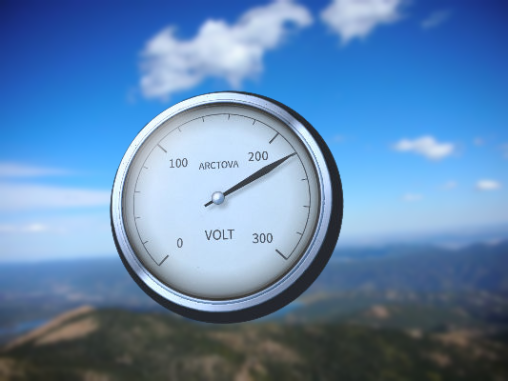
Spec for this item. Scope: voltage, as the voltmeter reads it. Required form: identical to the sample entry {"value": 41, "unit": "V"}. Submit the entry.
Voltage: {"value": 220, "unit": "V"}
